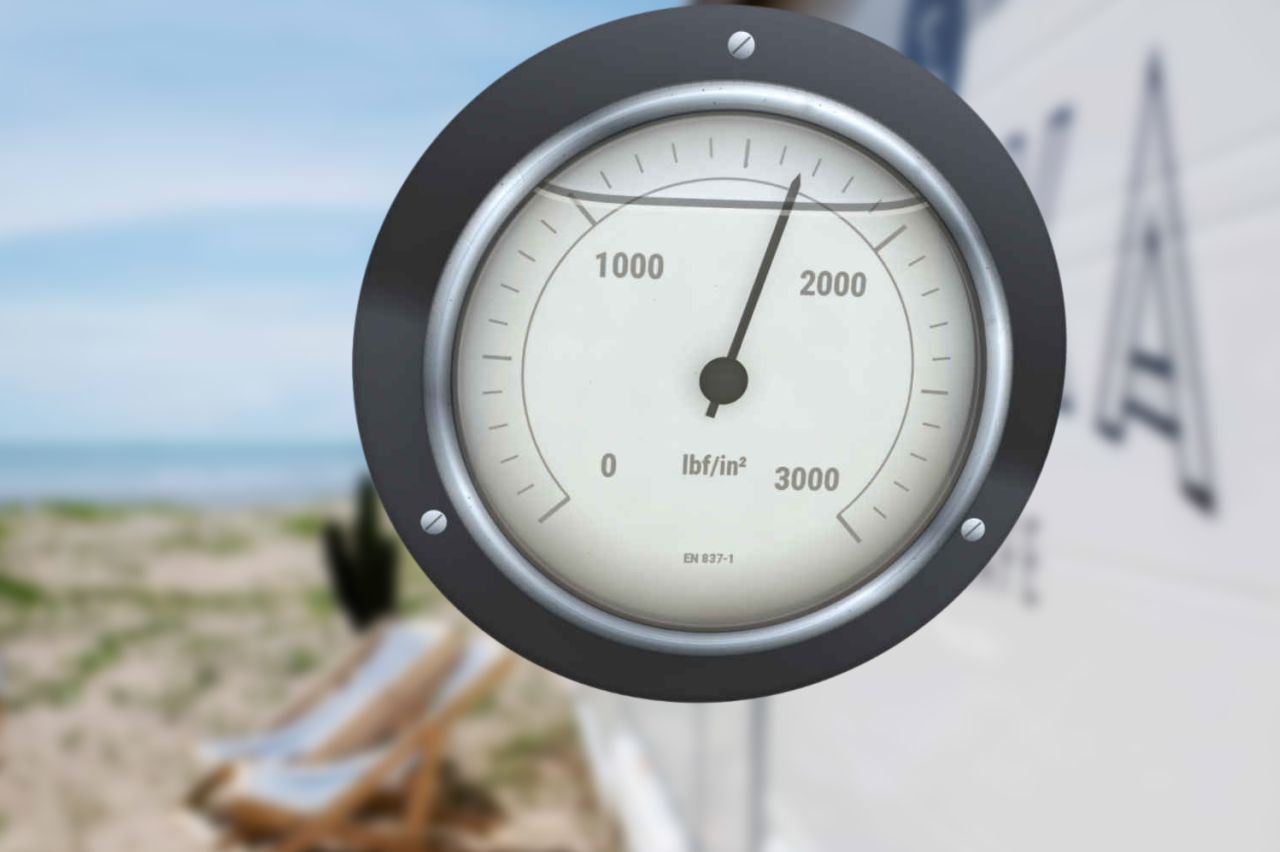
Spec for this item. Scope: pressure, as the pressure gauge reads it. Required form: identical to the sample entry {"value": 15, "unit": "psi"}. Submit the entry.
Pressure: {"value": 1650, "unit": "psi"}
